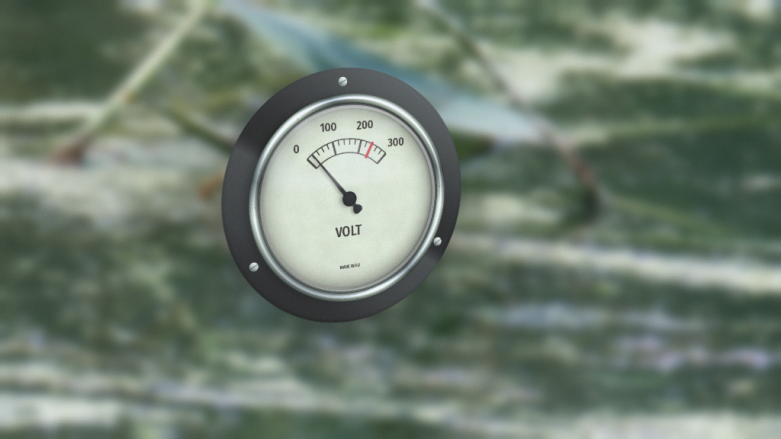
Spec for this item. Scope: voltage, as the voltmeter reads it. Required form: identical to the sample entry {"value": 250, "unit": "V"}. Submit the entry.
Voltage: {"value": 20, "unit": "V"}
